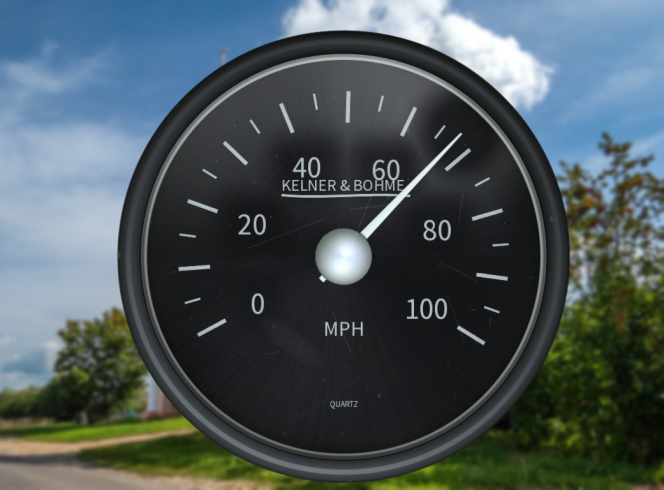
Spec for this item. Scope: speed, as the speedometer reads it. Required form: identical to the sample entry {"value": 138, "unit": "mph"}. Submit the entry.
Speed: {"value": 67.5, "unit": "mph"}
